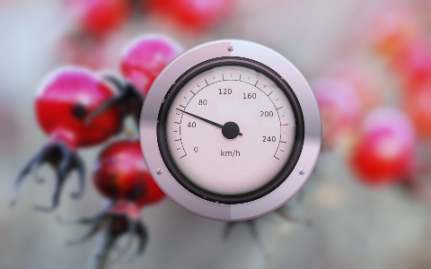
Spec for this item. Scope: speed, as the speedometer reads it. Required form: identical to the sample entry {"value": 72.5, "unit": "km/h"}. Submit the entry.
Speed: {"value": 55, "unit": "km/h"}
